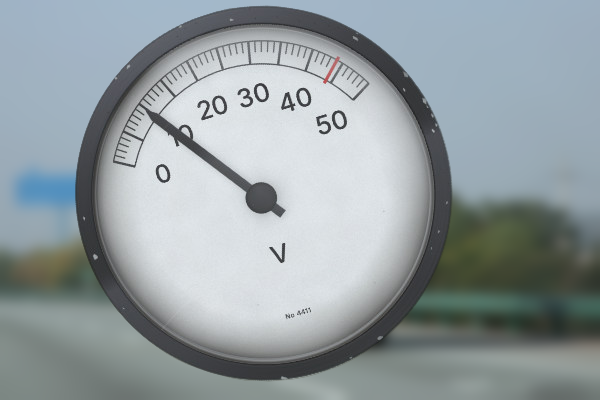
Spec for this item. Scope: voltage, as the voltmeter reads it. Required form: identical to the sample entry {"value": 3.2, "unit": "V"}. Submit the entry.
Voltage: {"value": 10, "unit": "V"}
